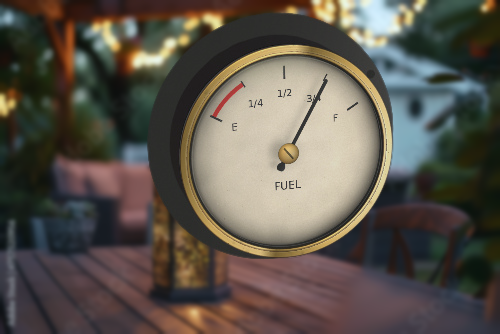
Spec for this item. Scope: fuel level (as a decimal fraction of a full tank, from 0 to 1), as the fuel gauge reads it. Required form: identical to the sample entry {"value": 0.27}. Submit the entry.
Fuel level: {"value": 0.75}
